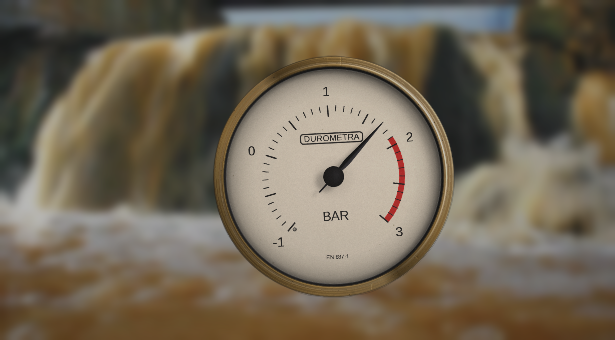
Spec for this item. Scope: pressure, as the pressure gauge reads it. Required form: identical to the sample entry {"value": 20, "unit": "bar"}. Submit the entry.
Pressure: {"value": 1.7, "unit": "bar"}
